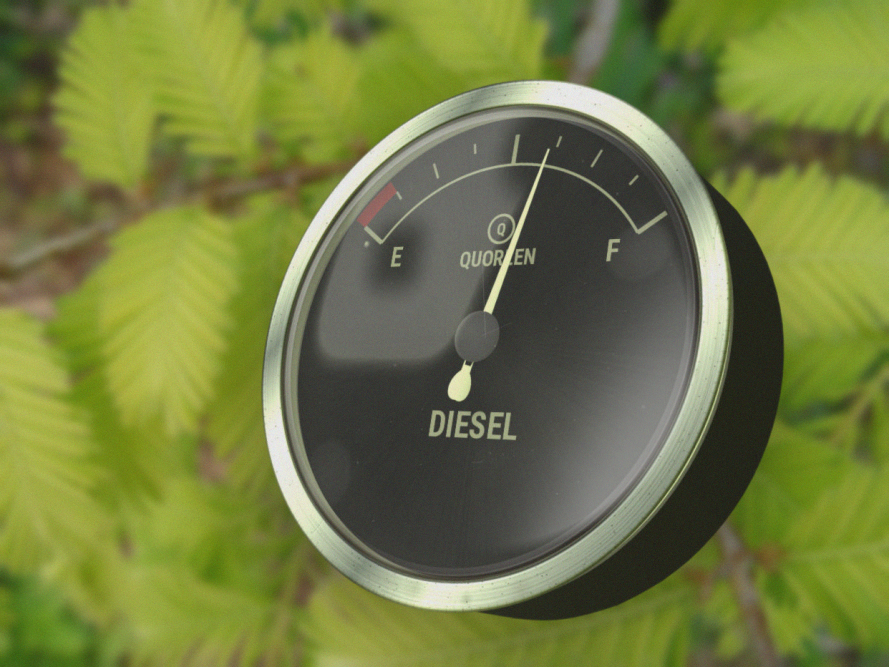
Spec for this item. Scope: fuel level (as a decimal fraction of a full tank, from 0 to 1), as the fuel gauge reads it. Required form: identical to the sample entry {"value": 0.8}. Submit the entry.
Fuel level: {"value": 0.625}
